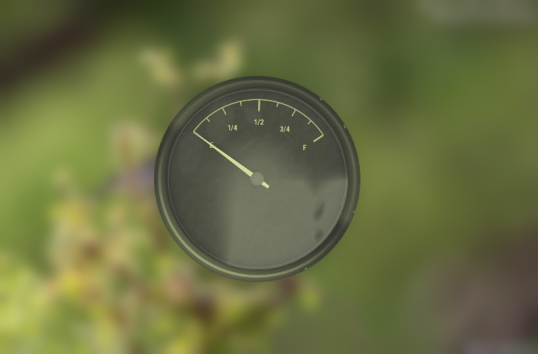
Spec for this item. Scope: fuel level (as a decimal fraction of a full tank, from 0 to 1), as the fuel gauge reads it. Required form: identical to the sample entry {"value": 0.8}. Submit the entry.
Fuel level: {"value": 0}
